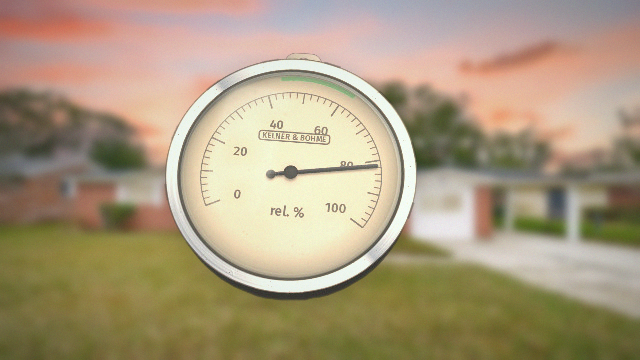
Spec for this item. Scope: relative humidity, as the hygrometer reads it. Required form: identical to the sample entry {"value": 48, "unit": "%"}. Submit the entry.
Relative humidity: {"value": 82, "unit": "%"}
